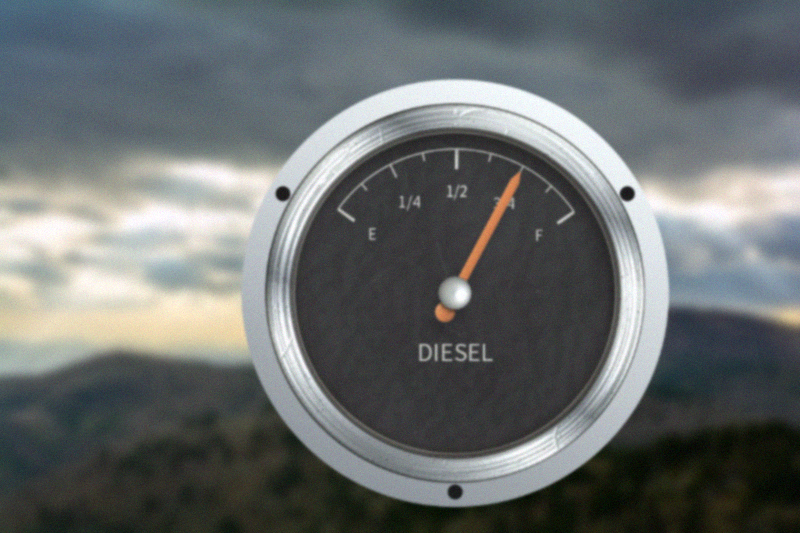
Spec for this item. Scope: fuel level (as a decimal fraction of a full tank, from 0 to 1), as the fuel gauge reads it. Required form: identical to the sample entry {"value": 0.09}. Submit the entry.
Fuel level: {"value": 0.75}
